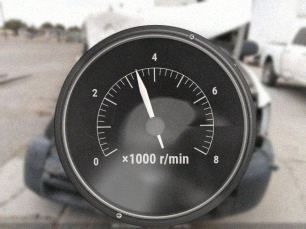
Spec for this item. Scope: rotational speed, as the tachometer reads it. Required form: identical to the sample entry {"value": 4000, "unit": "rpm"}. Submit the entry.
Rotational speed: {"value": 3400, "unit": "rpm"}
